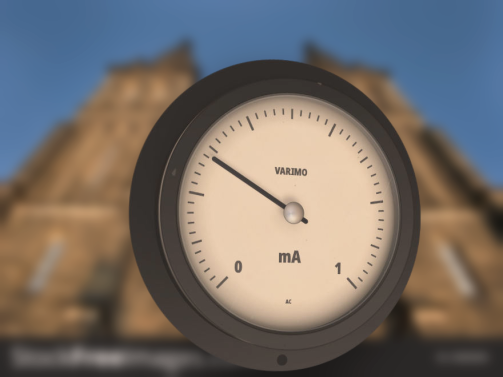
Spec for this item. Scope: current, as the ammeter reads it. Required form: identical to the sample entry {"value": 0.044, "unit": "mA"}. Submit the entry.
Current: {"value": 0.28, "unit": "mA"}
